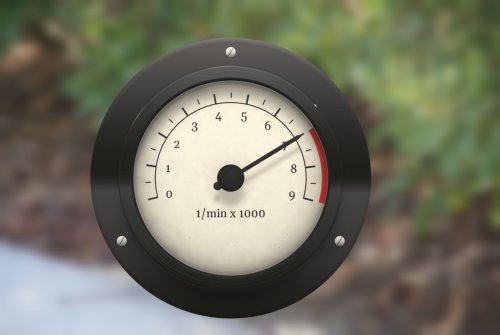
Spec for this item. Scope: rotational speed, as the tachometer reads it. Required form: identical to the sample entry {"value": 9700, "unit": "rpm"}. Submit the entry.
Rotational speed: {"value": 7000, "unit": "rpm"}
